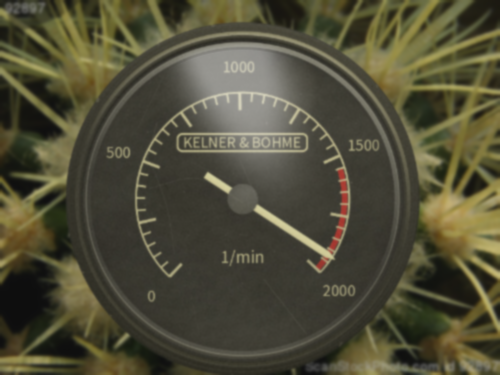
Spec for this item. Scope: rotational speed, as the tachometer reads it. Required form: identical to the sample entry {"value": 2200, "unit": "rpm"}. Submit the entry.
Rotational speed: {"value": 1925, "unit": "rpm"}
